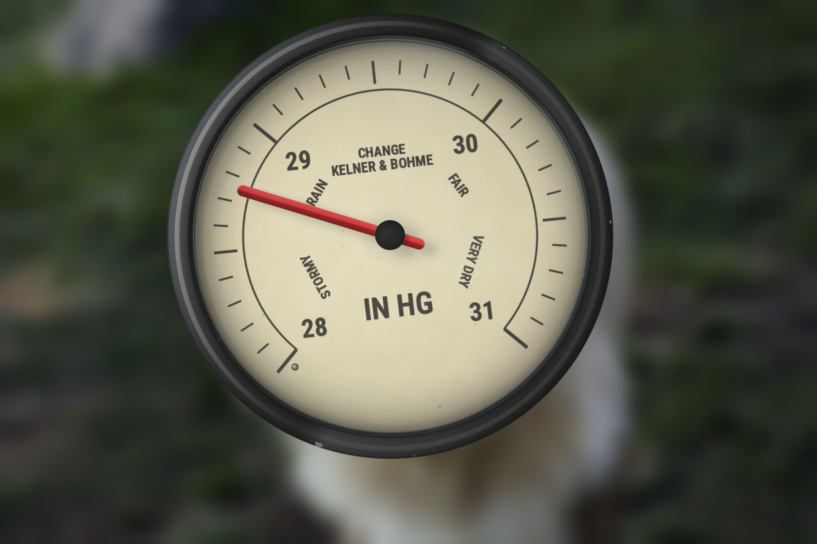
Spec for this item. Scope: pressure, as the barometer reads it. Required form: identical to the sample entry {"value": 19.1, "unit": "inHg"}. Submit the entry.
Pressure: {"value": 28.75, "unit": "inHg"}
